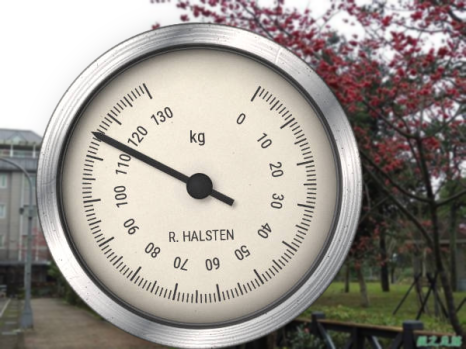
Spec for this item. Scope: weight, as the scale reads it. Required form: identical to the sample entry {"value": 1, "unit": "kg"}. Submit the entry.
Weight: {"value": 115, "unit": "kg"}
